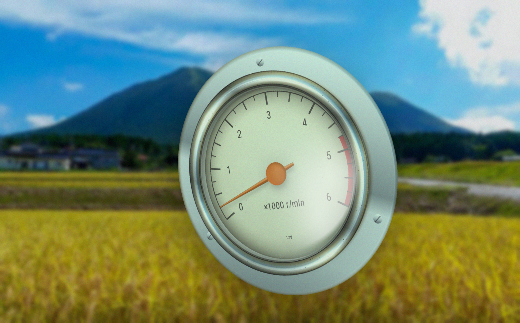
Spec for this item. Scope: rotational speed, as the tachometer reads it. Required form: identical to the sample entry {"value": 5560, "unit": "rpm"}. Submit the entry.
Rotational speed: {"value": 250, "unit": "rpm"}
